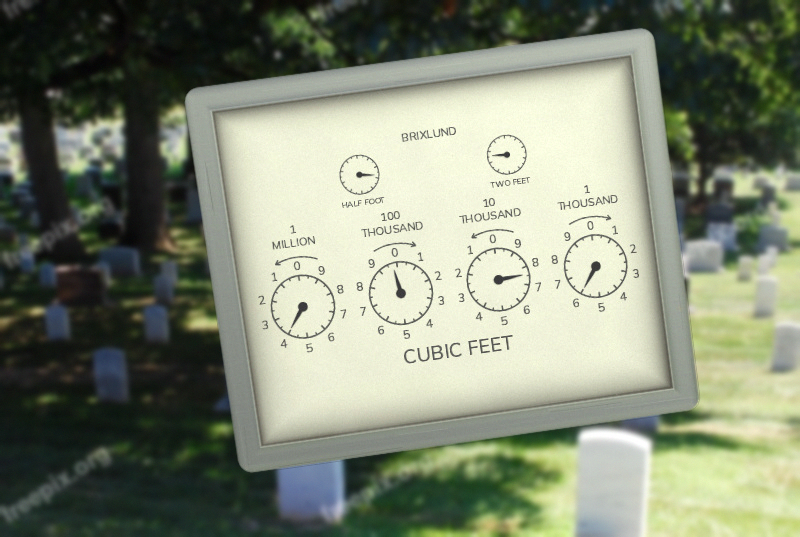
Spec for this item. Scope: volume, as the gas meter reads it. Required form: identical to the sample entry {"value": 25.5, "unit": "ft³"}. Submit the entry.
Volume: {"value": 397600, "unit": "ft³"}
